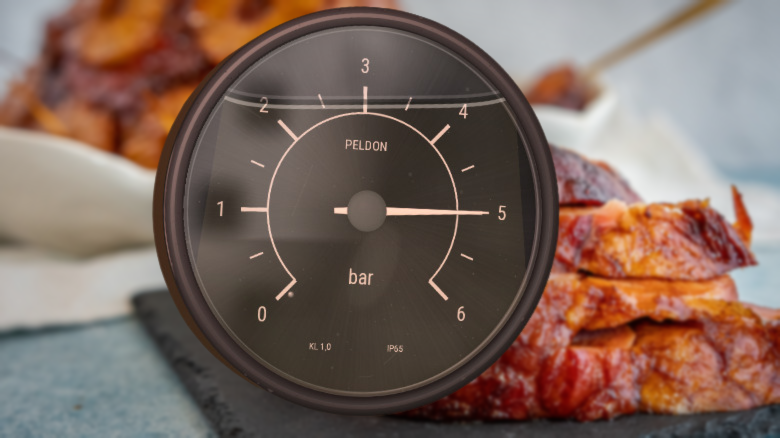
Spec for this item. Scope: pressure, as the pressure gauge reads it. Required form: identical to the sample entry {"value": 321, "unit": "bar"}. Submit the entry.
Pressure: {"value": 5, "unit": "bar"}
